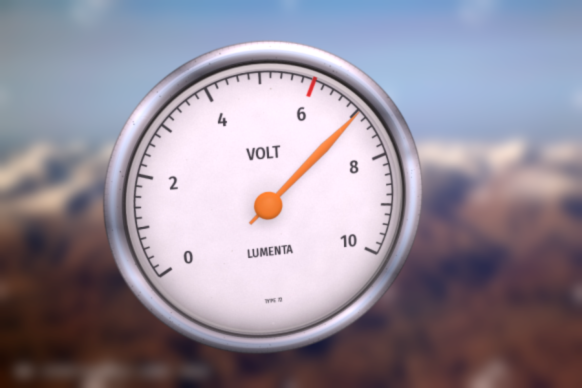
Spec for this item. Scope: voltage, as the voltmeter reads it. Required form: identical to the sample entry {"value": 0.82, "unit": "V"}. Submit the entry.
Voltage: {"value": 7, "unit": "V"}
